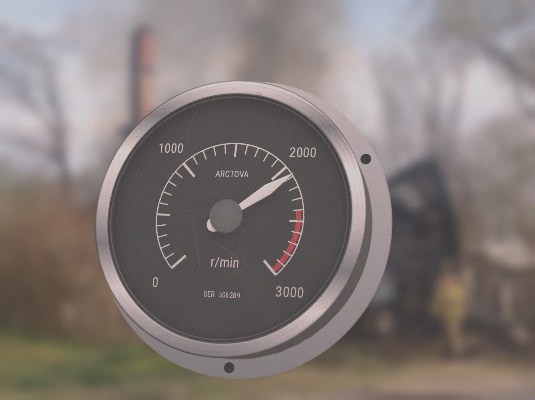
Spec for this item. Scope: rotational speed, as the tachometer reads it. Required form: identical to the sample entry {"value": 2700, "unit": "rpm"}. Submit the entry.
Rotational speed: {"value": 2100, "unit": "rpm"}
